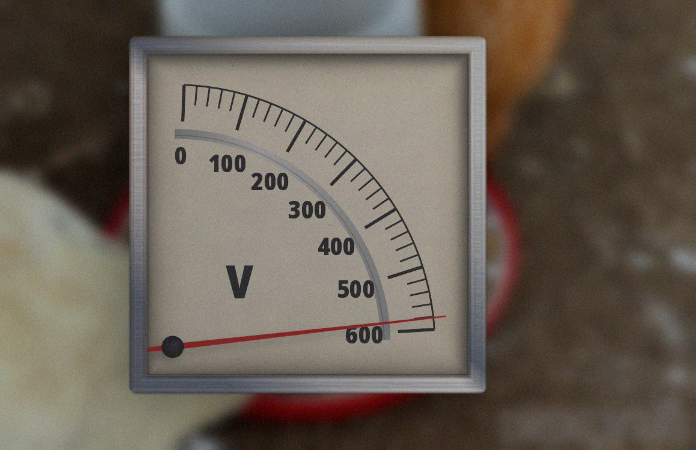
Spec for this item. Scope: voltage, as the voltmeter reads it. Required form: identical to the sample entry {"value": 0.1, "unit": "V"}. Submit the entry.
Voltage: {"value": 580, "unit": "V"}
